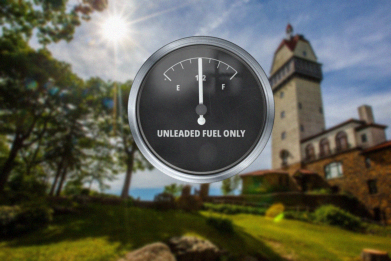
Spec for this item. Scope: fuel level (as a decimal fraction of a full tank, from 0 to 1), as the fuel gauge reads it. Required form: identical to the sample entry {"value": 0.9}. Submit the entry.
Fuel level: {"value": 0.5}
